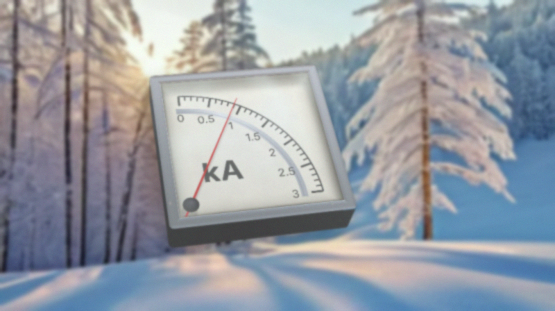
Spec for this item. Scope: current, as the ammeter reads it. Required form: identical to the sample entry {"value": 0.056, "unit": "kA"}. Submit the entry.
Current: {"value": 0.9, "unit": "kA"}
